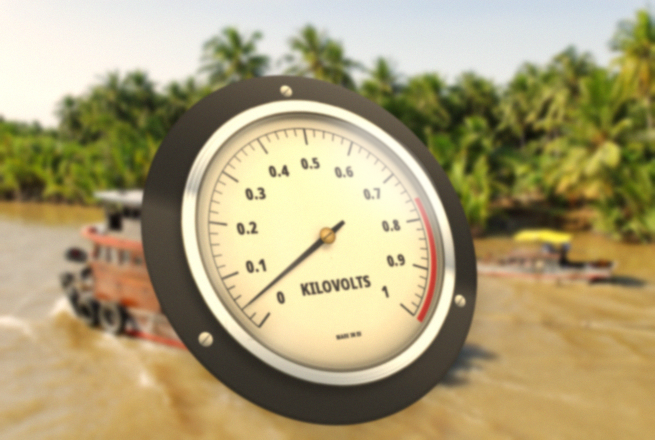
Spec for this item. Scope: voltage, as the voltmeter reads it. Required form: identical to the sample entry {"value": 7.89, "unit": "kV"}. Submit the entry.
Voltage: {"value": 0.04, "unit": "kV"}
